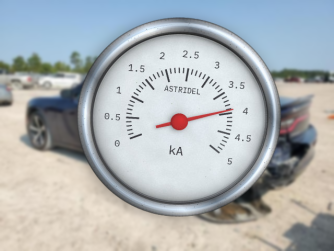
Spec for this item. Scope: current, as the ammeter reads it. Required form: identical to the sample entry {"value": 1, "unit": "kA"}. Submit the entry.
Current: {"value": 3.9, "unit": "kA"}
